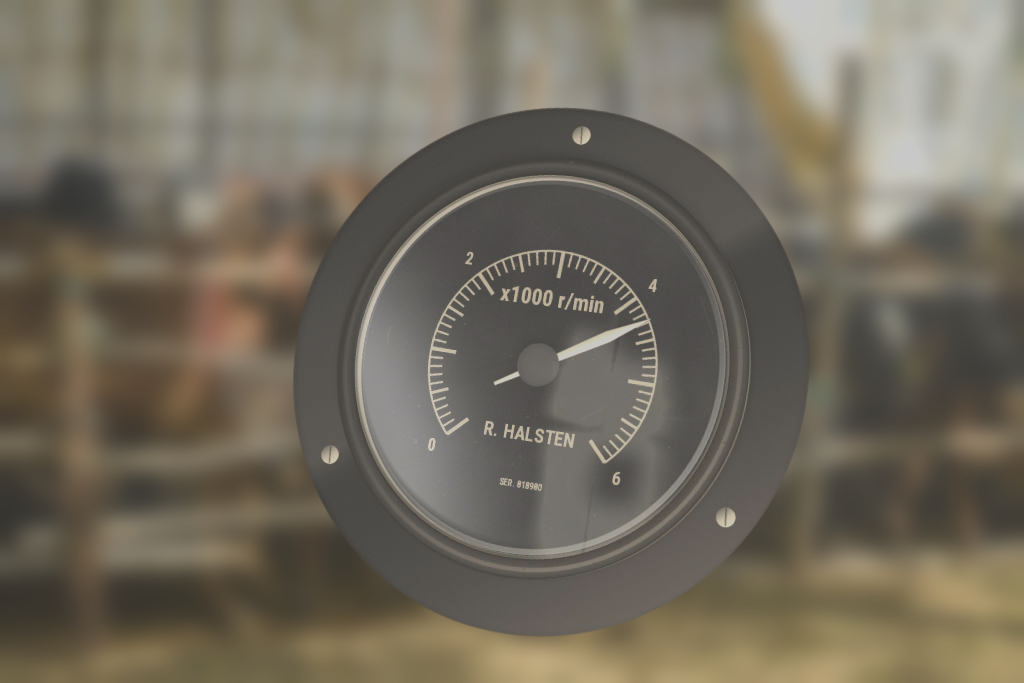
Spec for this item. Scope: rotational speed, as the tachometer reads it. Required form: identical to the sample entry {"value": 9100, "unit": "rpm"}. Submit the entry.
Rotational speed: {"value": 4300, "unit": "rpm"}
